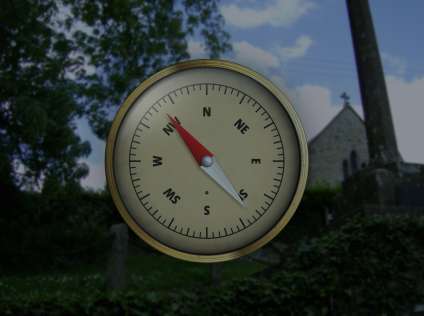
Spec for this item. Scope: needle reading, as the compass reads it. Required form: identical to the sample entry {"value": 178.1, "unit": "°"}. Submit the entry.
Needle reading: {"value": 320, "unit": "°"}
